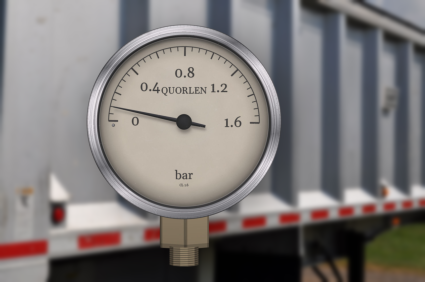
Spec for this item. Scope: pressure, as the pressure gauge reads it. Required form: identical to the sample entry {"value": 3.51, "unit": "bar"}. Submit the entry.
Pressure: {"value": 0.1, "unit": "bar"}
